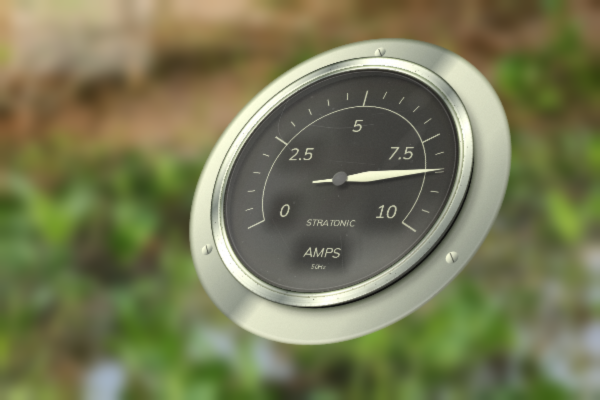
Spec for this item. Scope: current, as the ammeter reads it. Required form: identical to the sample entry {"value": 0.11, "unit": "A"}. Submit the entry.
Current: {"value": 8.5, "unit": "A"}
